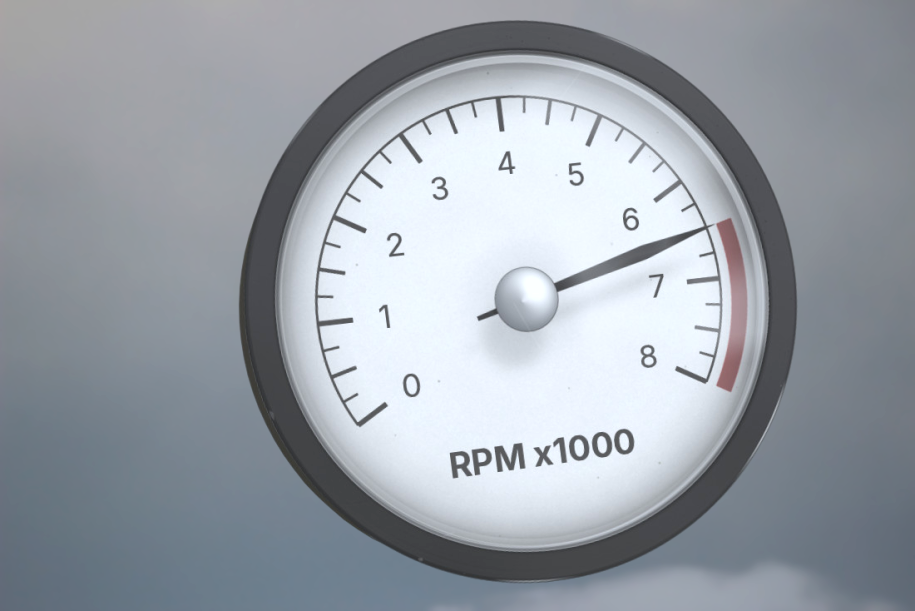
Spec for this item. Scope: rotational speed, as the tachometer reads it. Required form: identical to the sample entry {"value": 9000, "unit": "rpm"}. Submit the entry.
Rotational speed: {"value": 6500, "unit": "rpm"}
